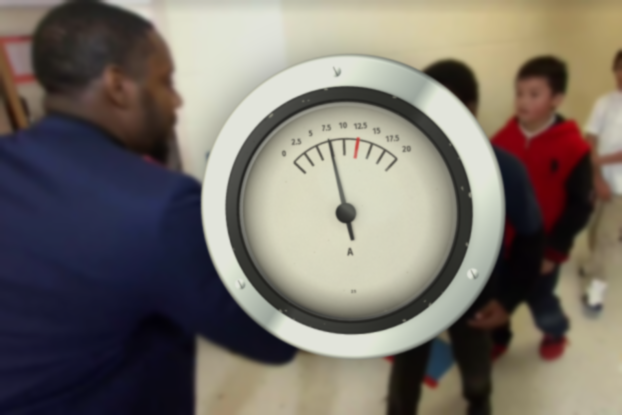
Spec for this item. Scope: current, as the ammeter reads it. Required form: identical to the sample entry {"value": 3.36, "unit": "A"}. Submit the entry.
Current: {"value": 7.5, "unit": "A"}
